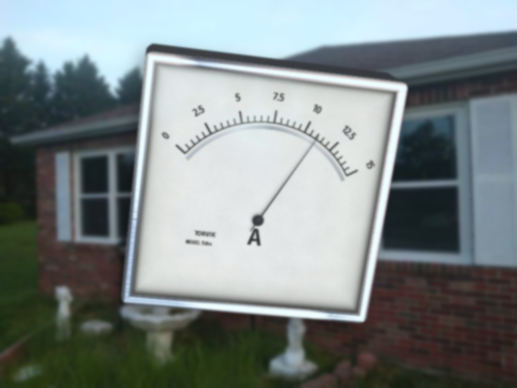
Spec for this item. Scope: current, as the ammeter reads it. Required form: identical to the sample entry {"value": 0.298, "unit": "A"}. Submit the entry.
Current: {"value": 11, "unit": "A"}
